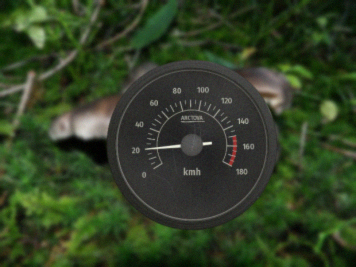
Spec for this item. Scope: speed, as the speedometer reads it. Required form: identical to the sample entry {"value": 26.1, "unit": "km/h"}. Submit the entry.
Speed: {"value": 20, "unit": "km/h"}
